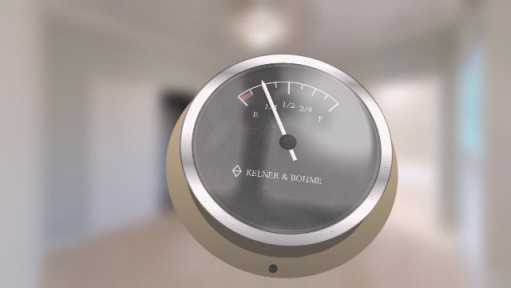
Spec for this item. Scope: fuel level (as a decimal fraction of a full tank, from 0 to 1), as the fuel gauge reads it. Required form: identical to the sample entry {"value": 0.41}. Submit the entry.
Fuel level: {"value": 0.25}
